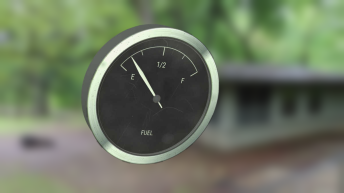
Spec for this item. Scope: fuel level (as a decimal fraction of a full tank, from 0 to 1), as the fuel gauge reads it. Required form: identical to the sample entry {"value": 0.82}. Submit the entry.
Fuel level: {"value": 0.125}
